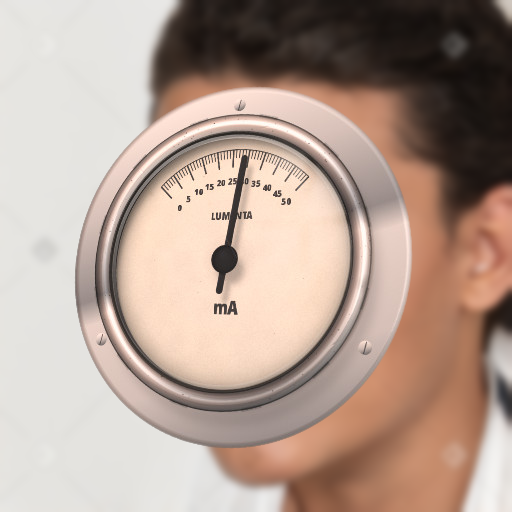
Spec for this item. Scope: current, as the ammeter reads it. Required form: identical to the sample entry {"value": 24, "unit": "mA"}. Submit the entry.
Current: {"value": 30, "unit": "mA"}
